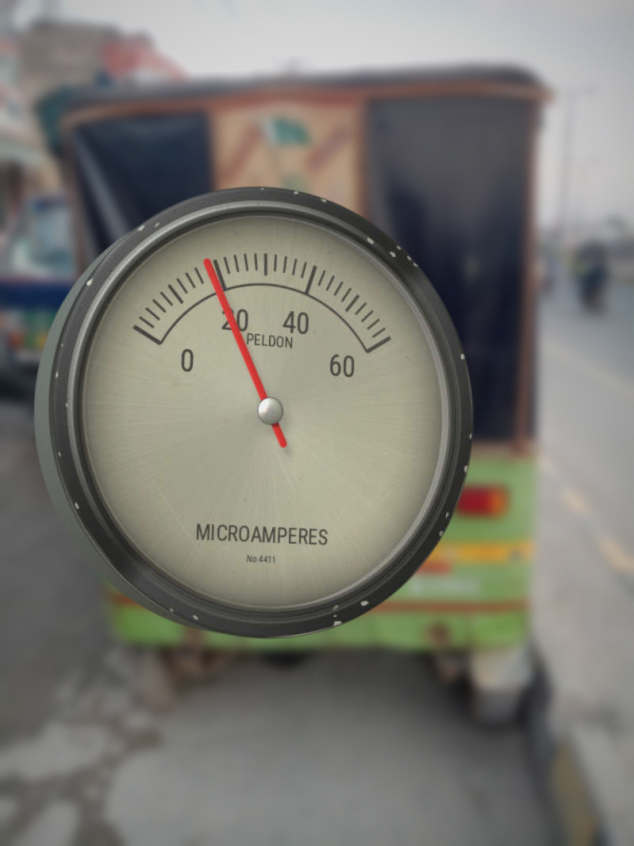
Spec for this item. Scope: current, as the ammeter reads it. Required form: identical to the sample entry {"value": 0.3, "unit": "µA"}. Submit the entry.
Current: {"value": 18, "unit": "µA"}
